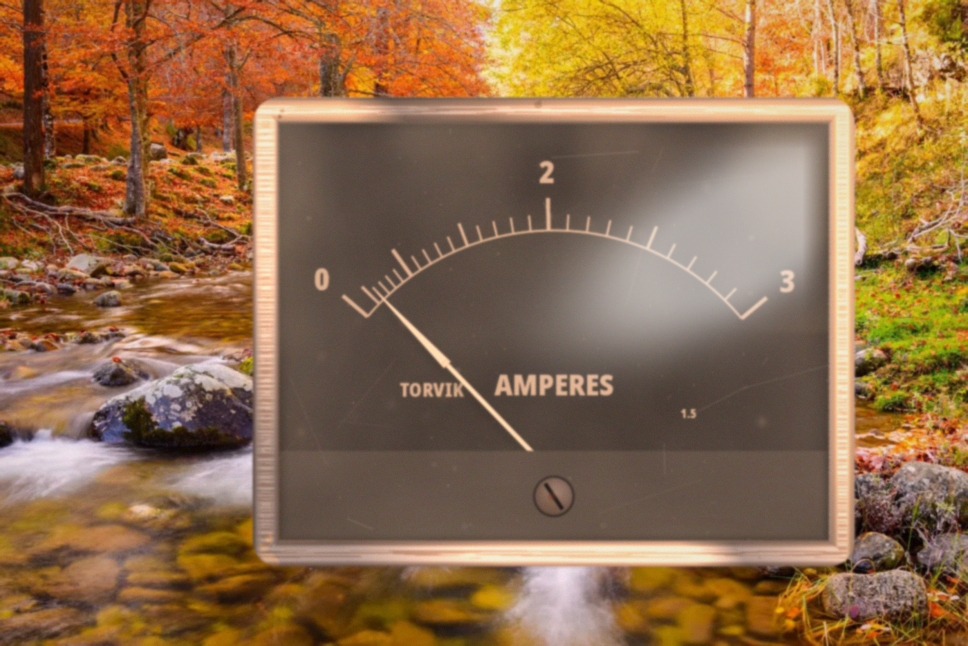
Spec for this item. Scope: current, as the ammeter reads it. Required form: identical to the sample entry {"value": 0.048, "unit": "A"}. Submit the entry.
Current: {"value": 0.6, "unit": "A"}
